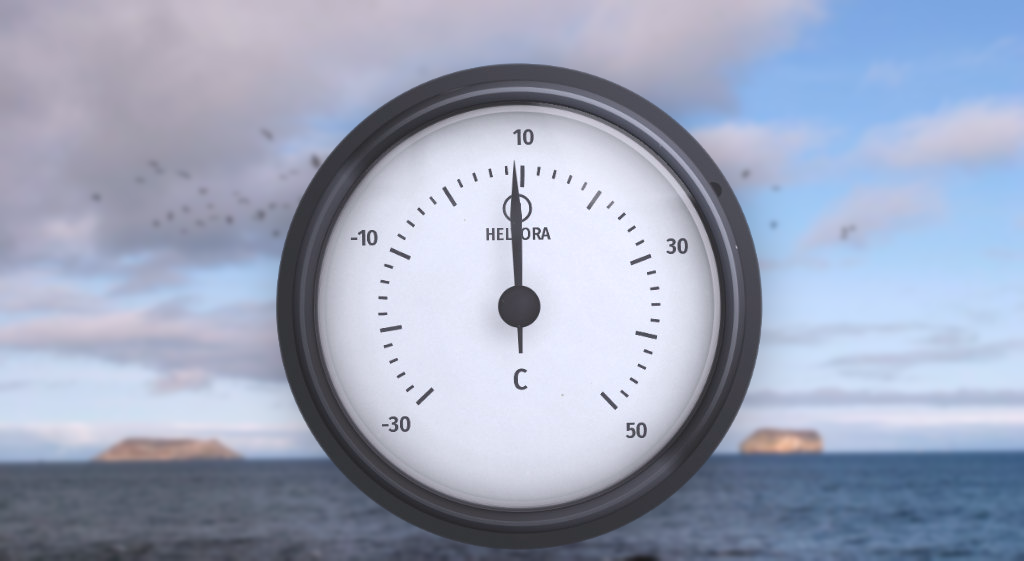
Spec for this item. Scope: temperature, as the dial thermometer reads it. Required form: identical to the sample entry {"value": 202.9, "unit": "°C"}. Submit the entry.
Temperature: {"value": 9, "unit": "°C"}
